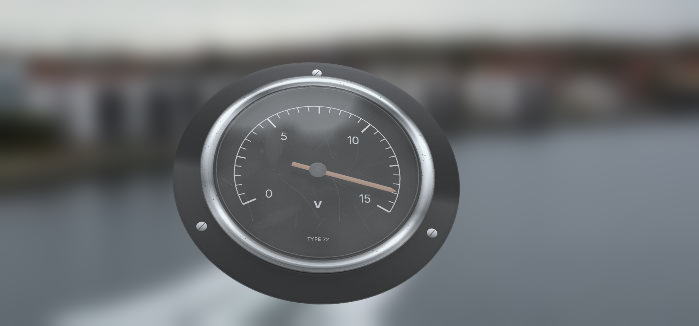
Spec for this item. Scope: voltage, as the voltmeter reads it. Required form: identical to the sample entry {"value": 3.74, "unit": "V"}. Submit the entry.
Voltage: {"value": 14, "unit": "V"}
